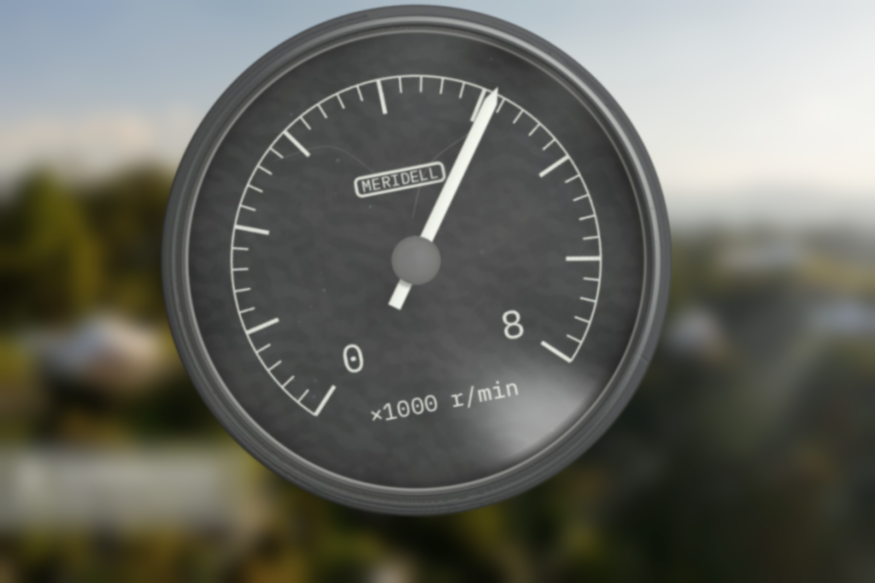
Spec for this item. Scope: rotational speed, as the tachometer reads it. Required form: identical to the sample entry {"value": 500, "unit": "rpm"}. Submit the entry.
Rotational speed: {"value": 5100, "unit": "rpm"}
